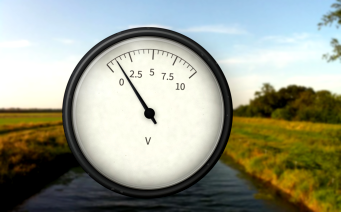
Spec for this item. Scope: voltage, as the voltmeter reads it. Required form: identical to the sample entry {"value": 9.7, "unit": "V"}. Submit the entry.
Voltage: {"value": 1, "unit": "V"}
